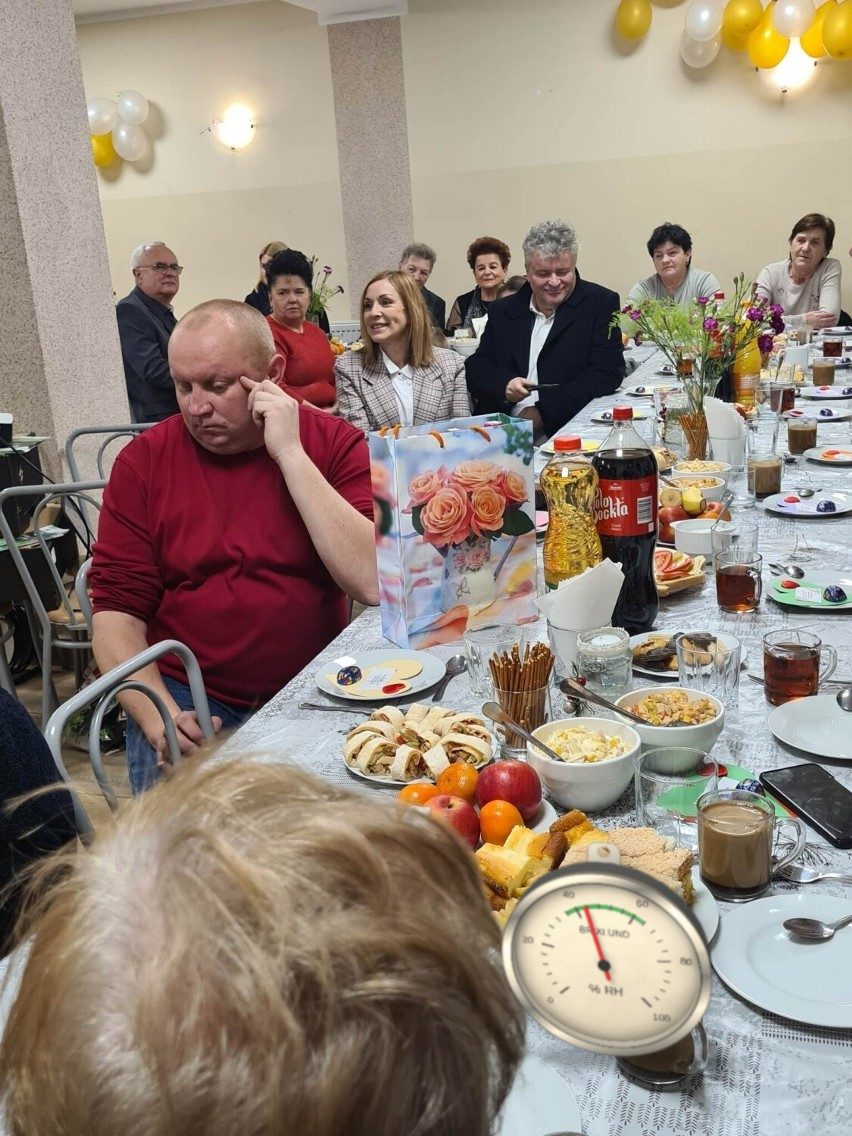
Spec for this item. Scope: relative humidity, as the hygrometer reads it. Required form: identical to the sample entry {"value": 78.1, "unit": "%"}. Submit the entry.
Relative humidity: {"value": 44, "unit": "%"}
